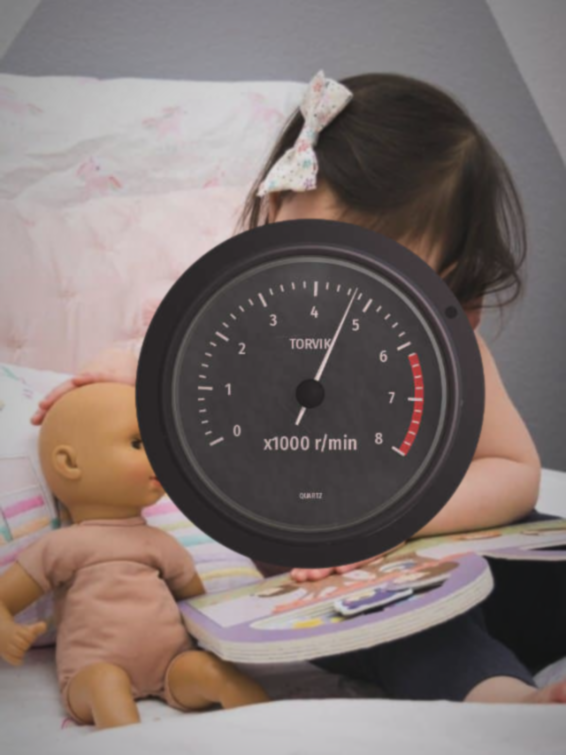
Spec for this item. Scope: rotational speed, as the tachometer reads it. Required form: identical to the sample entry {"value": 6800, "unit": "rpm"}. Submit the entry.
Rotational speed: {"value": 4700, "unit": "rpm"}
